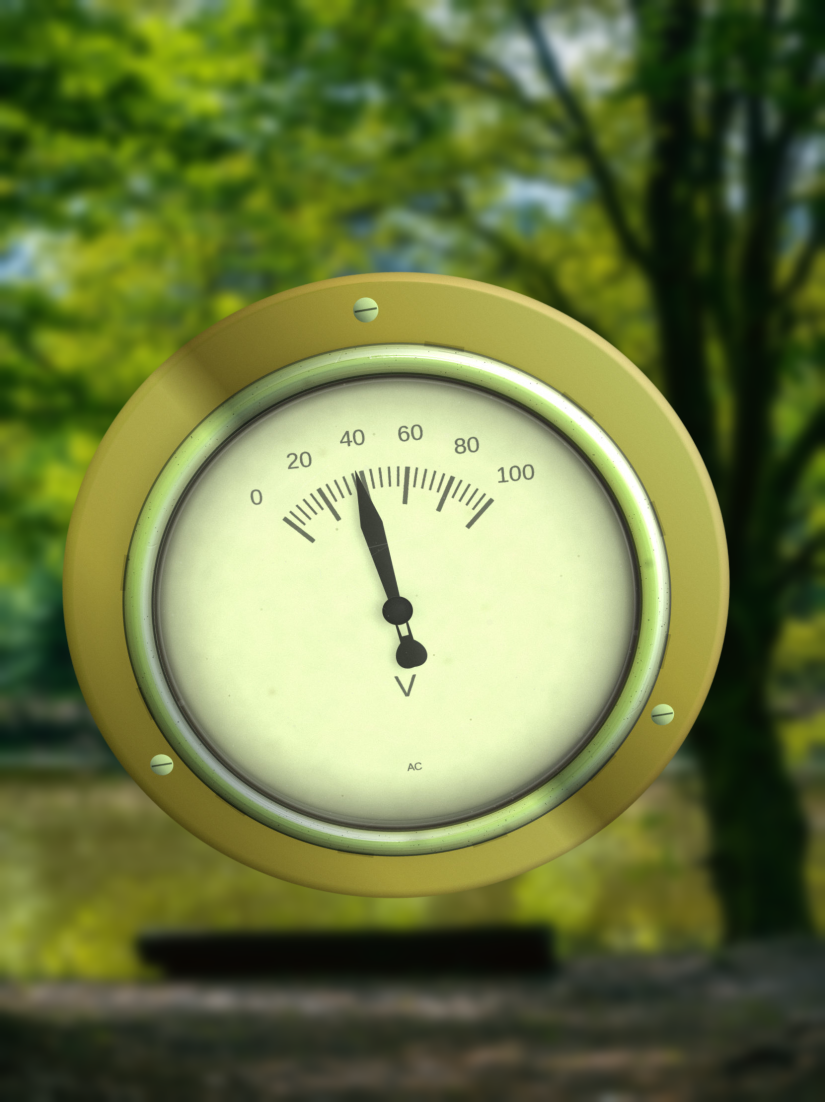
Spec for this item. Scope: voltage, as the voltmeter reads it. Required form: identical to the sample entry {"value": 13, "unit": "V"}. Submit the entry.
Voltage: {"value": 38, "unit": "V"}
